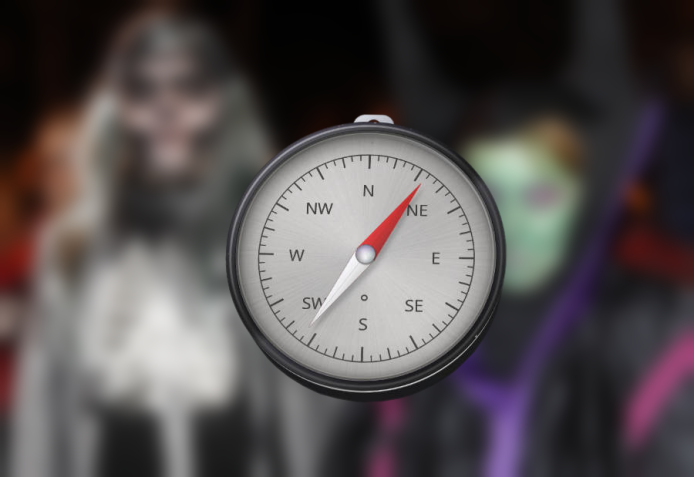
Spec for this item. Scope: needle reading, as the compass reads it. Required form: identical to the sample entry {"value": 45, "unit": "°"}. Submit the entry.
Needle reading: {"value": 35, "unit": "°"}
